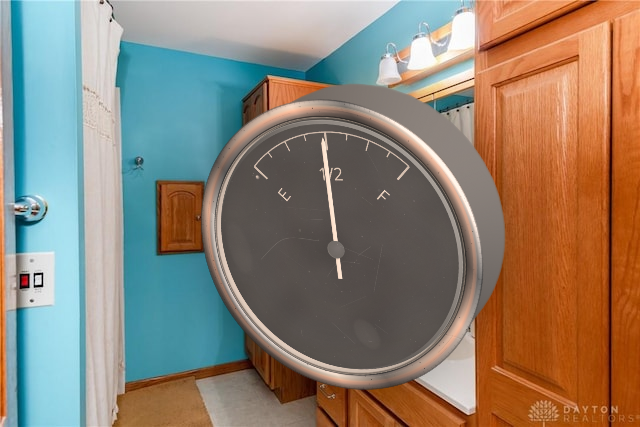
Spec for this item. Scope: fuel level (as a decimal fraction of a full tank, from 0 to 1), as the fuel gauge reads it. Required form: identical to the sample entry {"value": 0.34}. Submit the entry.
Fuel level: {"value": 0.5}
